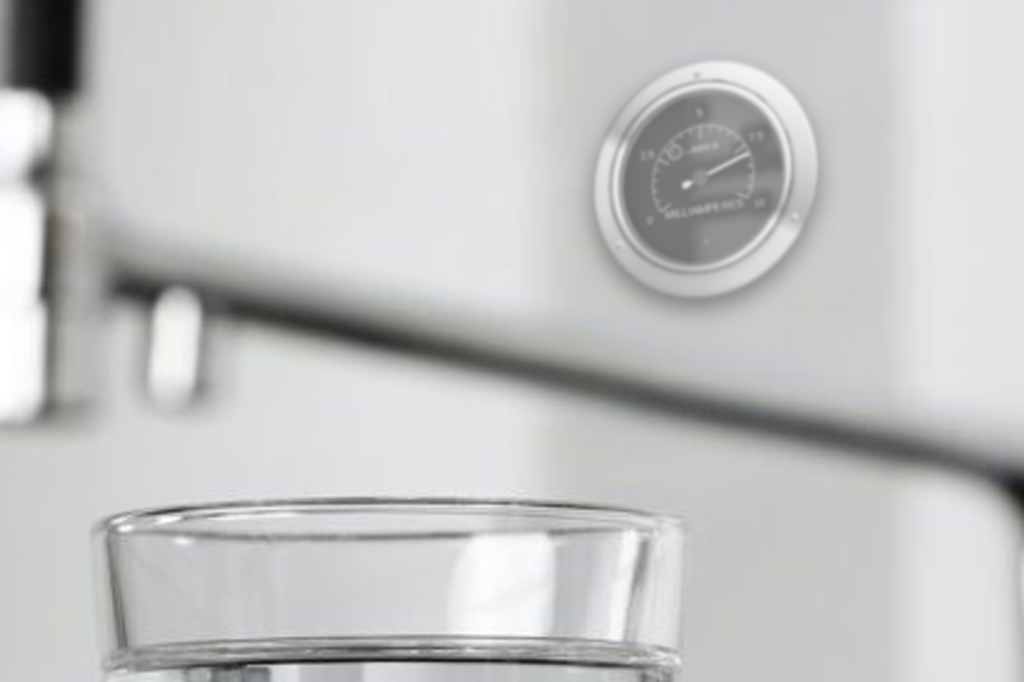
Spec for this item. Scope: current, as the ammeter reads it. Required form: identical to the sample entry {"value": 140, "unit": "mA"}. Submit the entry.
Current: {"value": 8, "unit": "mA"}
